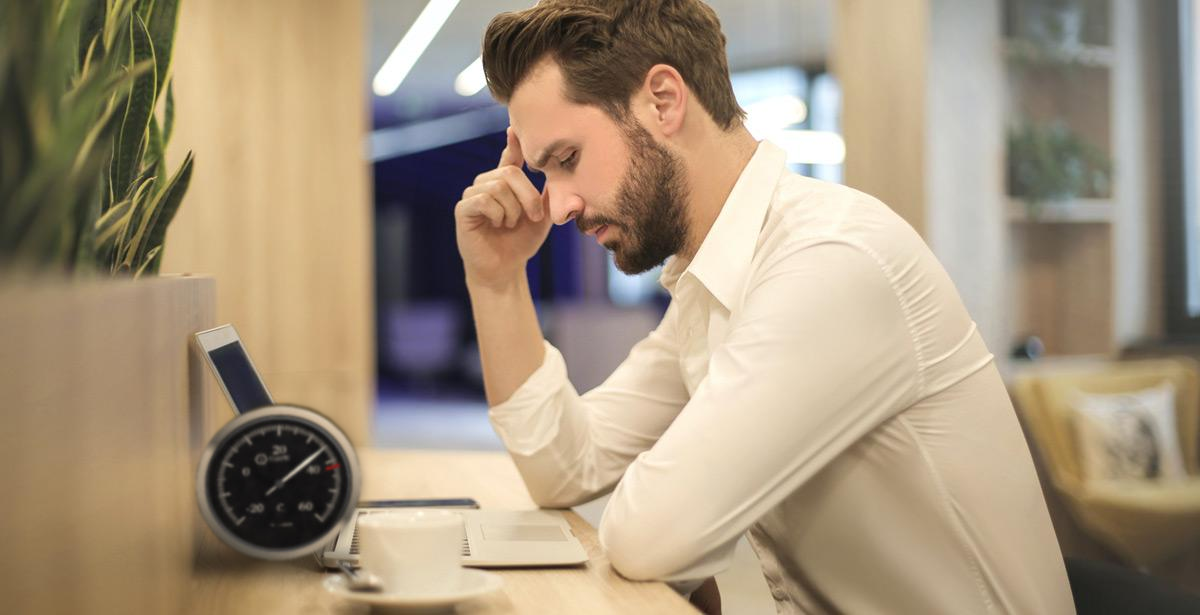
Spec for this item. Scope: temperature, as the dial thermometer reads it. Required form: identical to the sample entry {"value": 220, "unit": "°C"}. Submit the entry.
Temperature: {"value": 35, "unit": "°C"}
